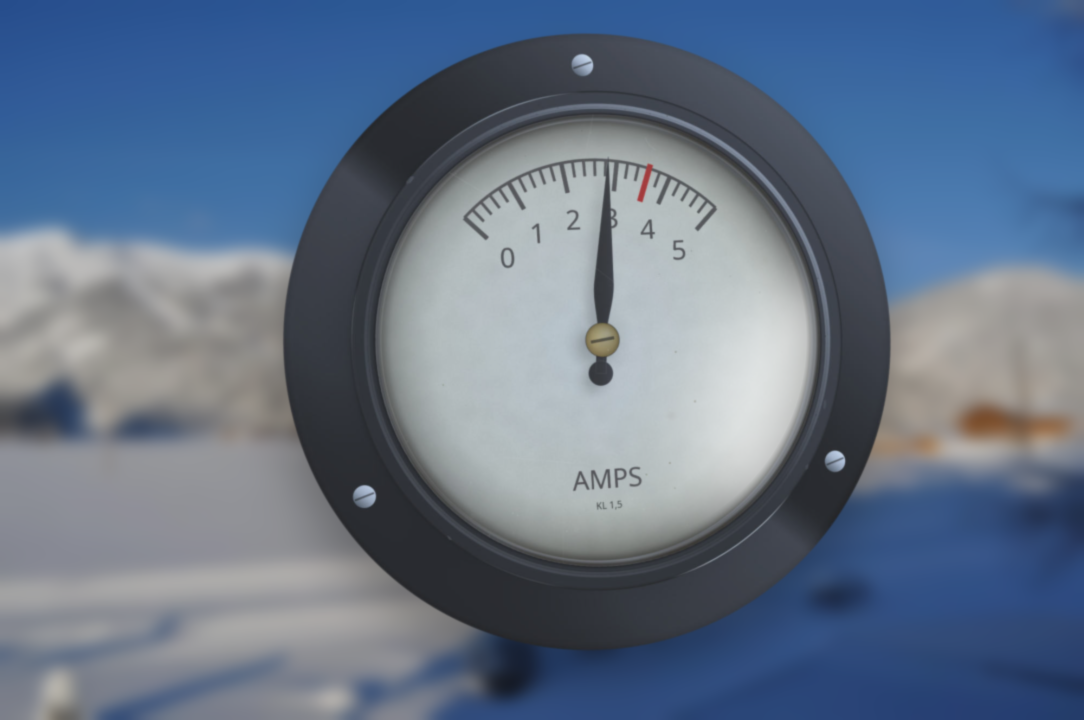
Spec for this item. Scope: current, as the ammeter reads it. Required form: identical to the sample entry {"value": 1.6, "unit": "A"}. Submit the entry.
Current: {"value": 2.8, "unit": "A"}
